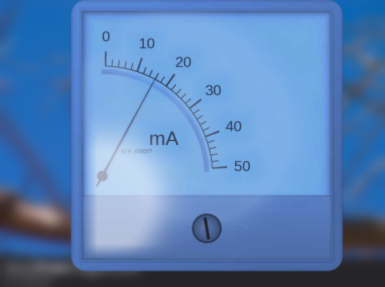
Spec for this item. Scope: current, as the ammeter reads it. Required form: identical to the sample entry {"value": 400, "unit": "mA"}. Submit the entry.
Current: {"value": 16, "unit": "mA"}
